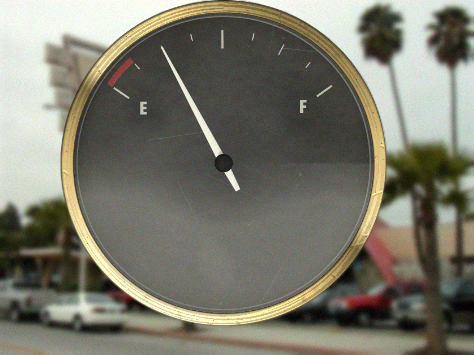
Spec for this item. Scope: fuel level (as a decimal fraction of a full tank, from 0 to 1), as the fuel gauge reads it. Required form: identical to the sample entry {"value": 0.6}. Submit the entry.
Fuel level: {"value": 0.25}
